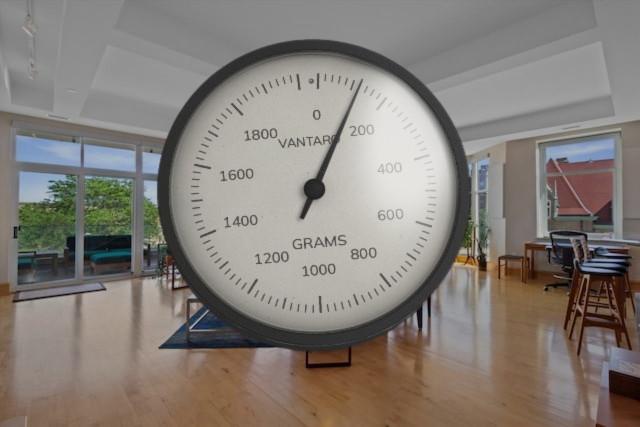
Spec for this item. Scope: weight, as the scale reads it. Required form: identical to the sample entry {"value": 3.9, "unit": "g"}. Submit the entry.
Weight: {"value": 120, "unit": "g"}
